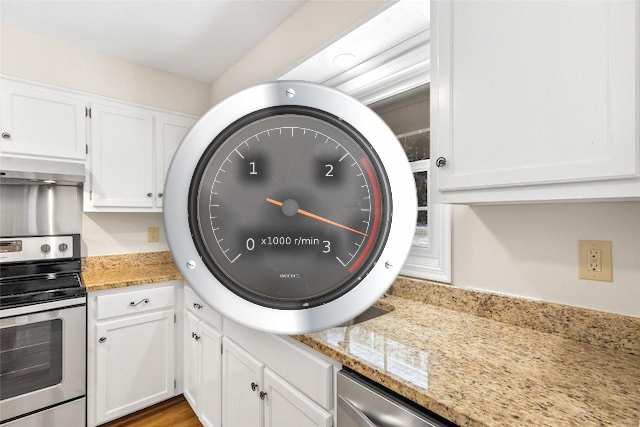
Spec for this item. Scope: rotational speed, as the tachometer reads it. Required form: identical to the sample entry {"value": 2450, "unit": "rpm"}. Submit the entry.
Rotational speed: {"value": 2700, "unit": "rpm"}
